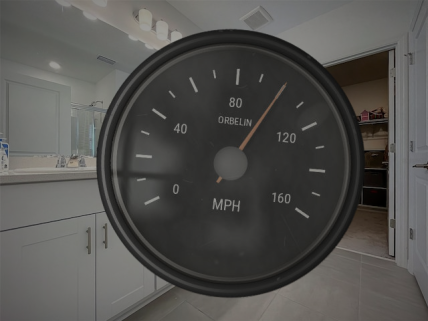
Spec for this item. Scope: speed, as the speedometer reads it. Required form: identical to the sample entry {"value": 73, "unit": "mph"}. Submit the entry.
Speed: {"value": 100, "unit": "mph"}
